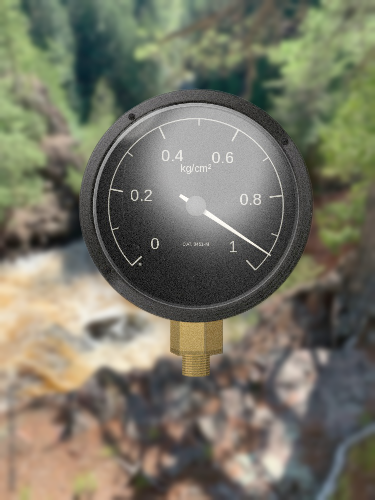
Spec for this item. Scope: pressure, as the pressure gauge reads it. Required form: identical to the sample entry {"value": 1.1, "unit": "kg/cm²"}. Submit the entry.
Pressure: {"value": 0.95, "unit": "kg/cm²"}
